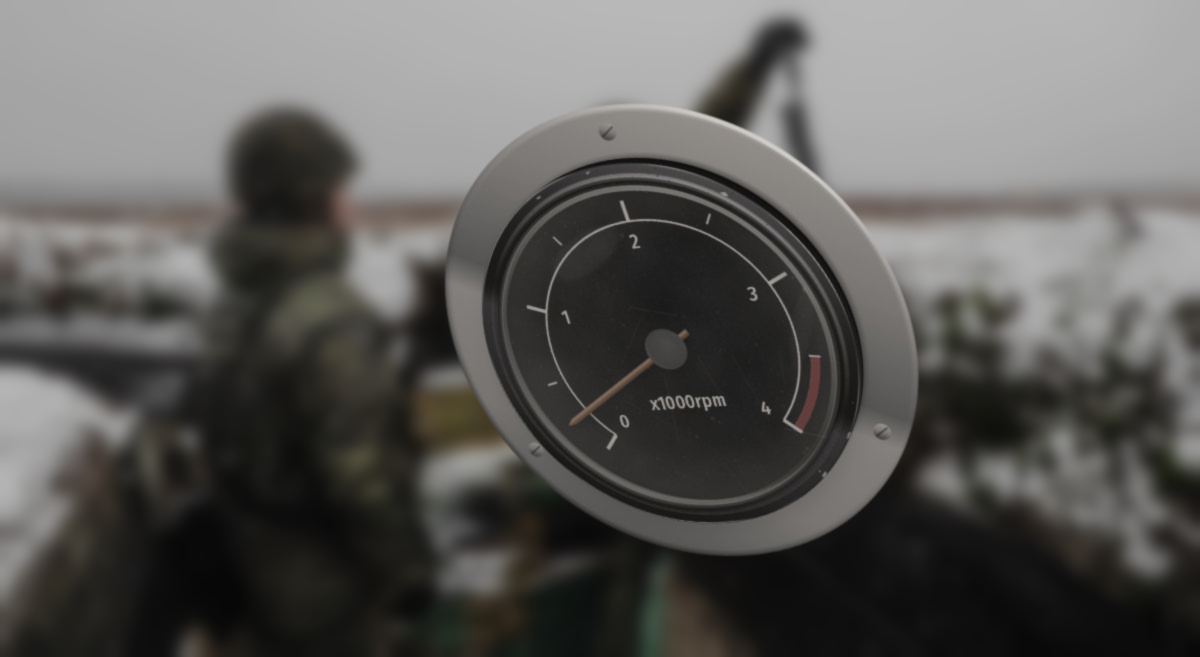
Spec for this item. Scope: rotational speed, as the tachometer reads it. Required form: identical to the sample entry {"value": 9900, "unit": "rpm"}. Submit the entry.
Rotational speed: {"value": 250, "unit": "rpm"}
